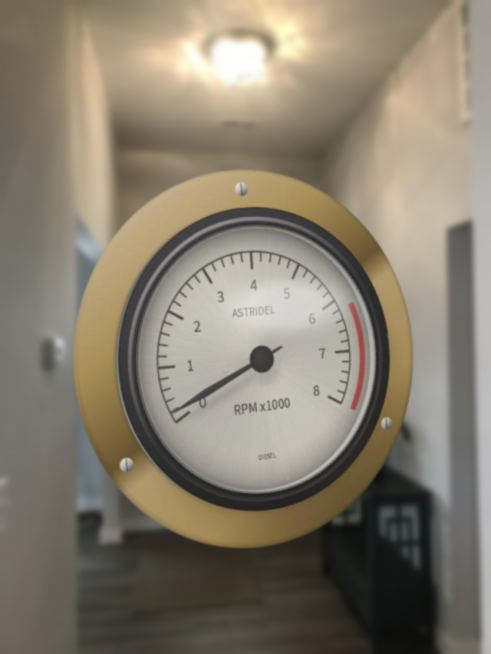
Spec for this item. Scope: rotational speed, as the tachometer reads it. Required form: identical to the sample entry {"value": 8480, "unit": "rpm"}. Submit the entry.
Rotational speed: {"value": 200, "unit": "rpm"}
